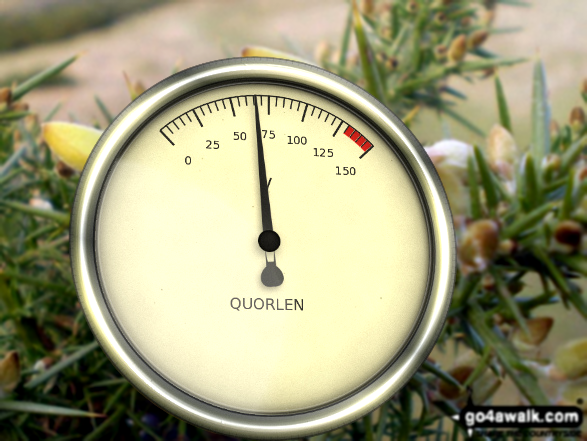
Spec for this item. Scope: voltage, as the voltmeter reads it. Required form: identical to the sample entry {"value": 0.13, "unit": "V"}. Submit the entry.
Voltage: {"value": 65, "unit": "V"}
